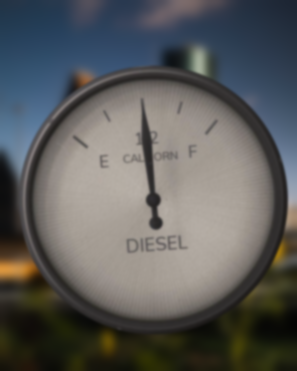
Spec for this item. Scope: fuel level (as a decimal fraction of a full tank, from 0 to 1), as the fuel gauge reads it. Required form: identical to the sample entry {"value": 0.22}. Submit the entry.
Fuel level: {"value": 0.5}
